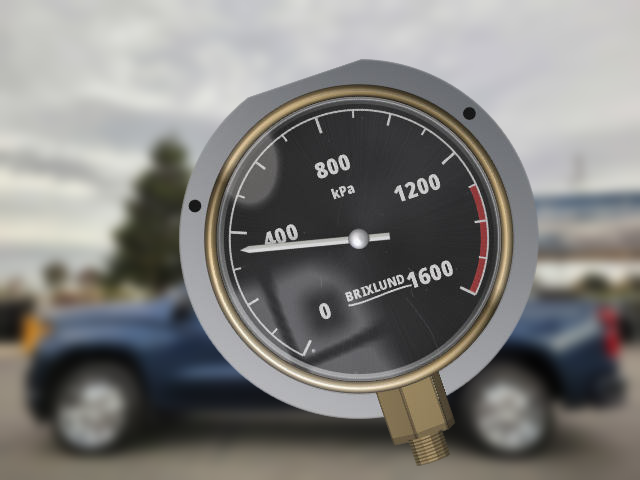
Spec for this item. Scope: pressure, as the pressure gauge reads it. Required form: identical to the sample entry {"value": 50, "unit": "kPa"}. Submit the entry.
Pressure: {"value": 350, "unit": "kPa"}
